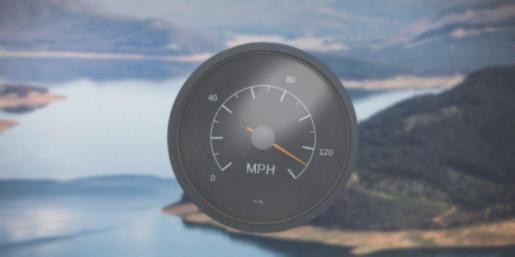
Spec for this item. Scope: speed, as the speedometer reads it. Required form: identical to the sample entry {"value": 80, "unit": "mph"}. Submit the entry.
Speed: {"value": 130, "unit": "mph"}
